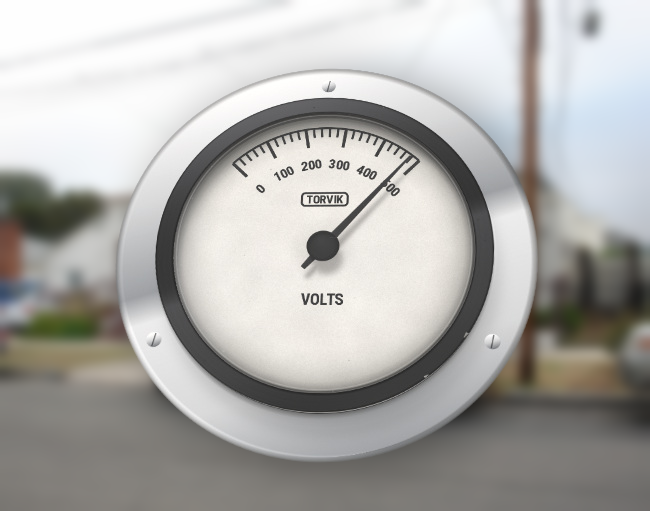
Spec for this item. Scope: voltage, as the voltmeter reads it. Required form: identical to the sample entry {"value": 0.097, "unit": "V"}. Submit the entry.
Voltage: {"value": 480, "unit": "V"}
